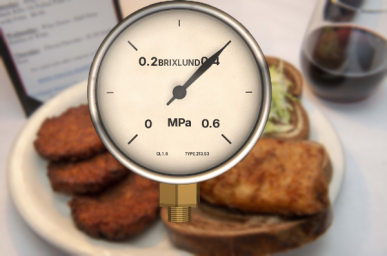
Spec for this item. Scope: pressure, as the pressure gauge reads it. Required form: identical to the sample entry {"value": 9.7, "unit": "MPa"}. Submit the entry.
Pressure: {"value": 0.4, "unit": "MPa"}
